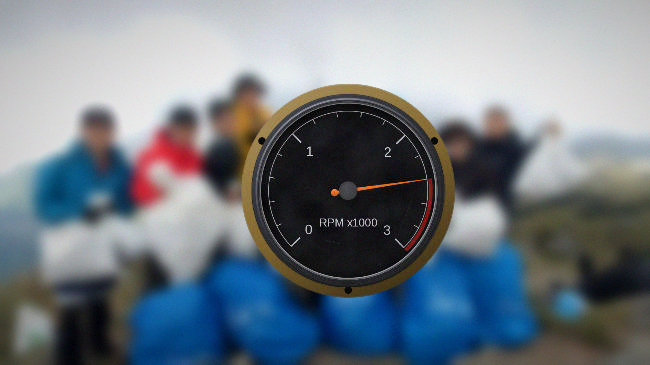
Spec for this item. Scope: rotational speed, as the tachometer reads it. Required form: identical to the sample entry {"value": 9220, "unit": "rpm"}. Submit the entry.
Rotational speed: {"value": 2400, "unit": "rpm"}
